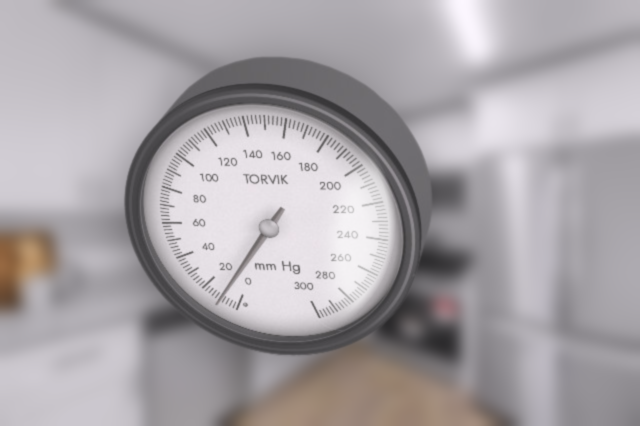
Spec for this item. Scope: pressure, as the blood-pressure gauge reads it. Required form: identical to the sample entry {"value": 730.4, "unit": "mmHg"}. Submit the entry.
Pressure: {"value": 10, "unit": "mmHg"}
